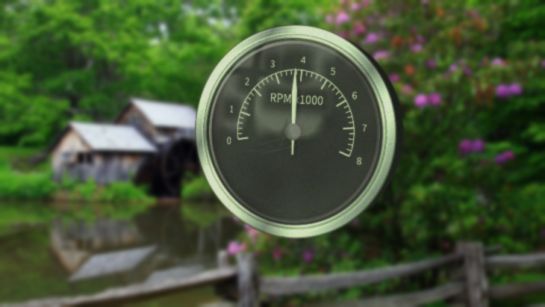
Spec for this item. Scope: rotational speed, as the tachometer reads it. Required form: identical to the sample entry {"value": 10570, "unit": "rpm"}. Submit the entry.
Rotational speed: {"value": 3800, "unit": "rpm"}
